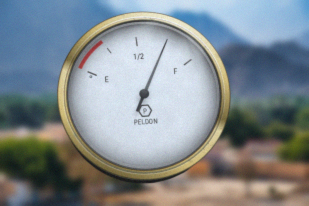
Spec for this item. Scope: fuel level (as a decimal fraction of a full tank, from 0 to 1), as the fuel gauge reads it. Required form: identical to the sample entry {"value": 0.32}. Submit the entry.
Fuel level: {"value": 0.75}
